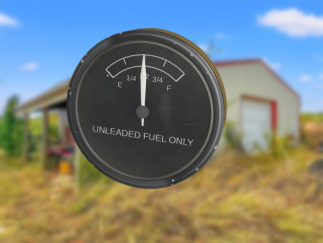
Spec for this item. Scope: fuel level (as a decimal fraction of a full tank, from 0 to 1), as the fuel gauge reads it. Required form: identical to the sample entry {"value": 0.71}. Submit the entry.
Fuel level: {"value": 0.5}
